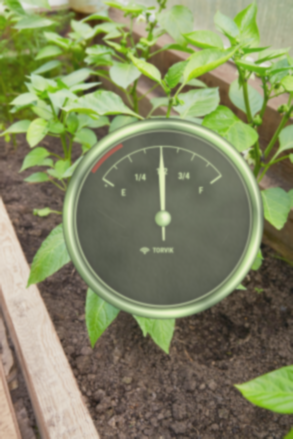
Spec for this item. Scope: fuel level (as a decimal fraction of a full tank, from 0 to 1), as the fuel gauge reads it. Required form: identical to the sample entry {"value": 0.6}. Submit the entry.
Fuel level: {"value": 0.5}
